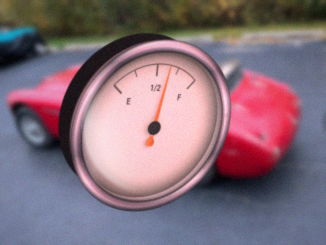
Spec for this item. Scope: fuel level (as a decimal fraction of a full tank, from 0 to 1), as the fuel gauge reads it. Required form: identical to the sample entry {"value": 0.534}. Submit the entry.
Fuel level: {"value": 0.625}
